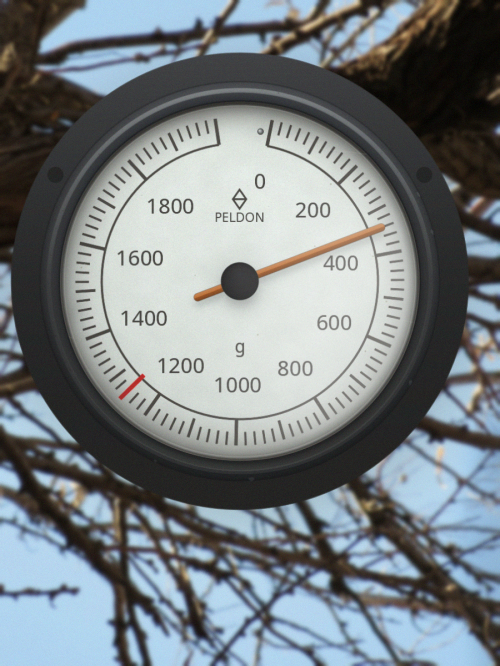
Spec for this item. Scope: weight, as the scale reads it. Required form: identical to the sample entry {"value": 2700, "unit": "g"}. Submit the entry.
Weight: {"value": 340, "unit": "g"}
